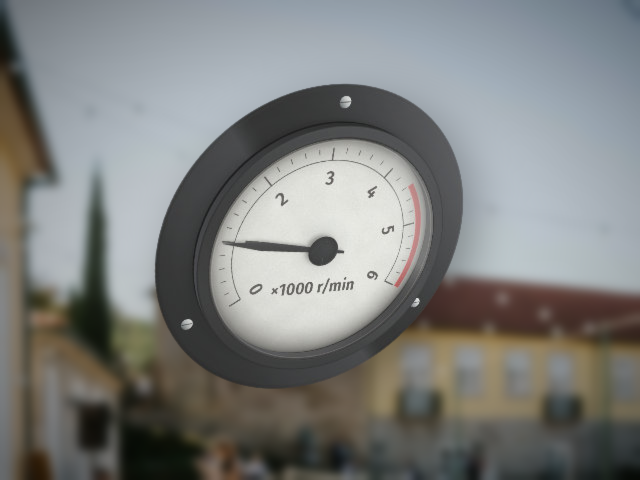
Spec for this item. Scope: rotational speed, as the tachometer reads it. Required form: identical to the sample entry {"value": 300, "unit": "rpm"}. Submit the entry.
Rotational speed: {"value": 1000, "unit": "rpm"}
